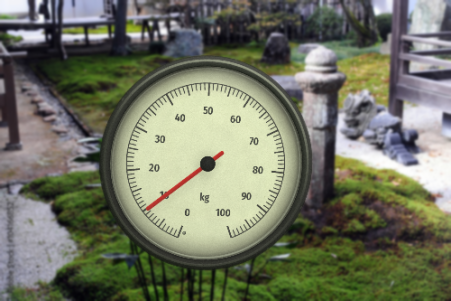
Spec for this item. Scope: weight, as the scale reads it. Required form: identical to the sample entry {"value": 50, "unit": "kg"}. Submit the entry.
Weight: {"value": 10, "unit": "kg"}
